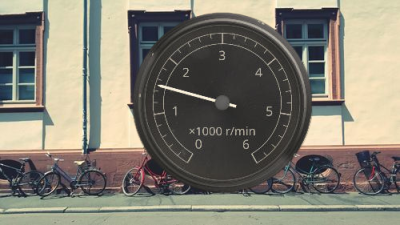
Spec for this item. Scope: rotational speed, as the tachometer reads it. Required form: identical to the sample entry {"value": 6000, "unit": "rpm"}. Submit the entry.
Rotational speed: {"value": 1500, "unit": "rpm"}
